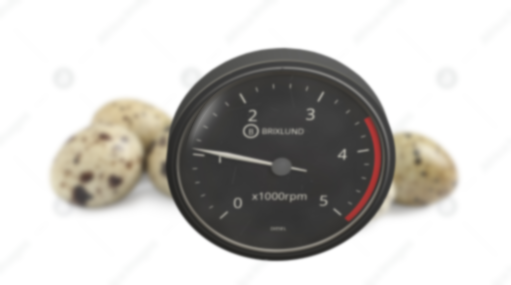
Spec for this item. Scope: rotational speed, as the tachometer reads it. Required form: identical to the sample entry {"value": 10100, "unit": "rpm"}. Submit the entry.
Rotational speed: {"value": 1100, "unit": "rpm"}
